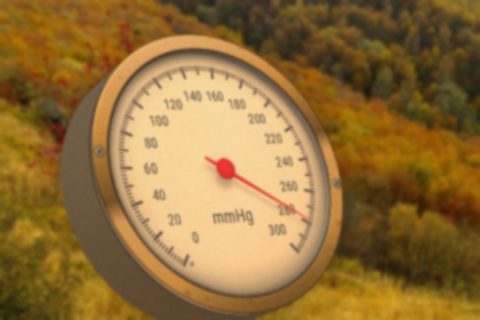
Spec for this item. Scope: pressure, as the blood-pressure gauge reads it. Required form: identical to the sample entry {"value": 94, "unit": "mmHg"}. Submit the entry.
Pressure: {"value": 280, "unit": "mmHg"}
